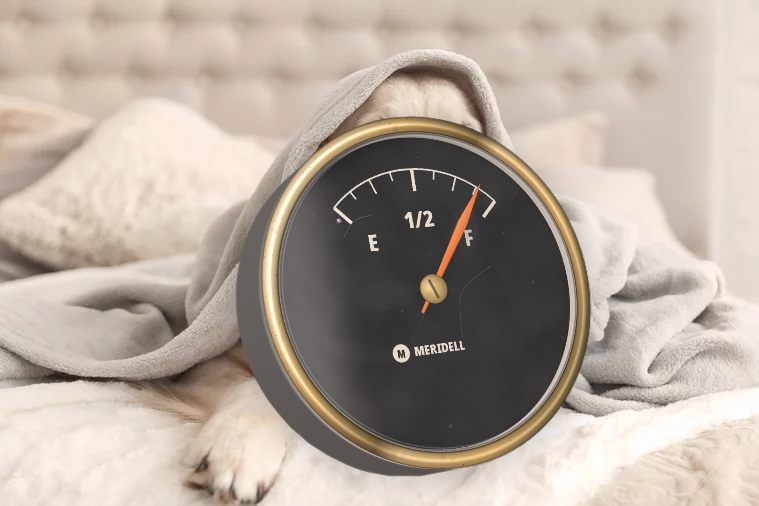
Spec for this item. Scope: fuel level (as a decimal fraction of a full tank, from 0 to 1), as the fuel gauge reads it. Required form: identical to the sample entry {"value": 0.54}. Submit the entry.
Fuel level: {"value": 0.875}
